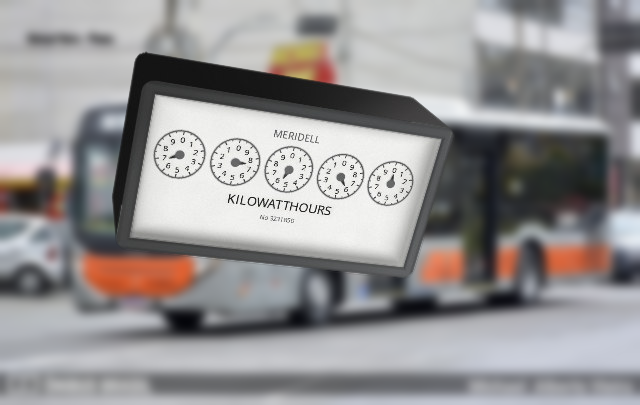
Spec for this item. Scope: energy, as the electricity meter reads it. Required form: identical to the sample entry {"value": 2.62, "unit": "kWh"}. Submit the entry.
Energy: {"value": 67560, "unit": "kWh"}
